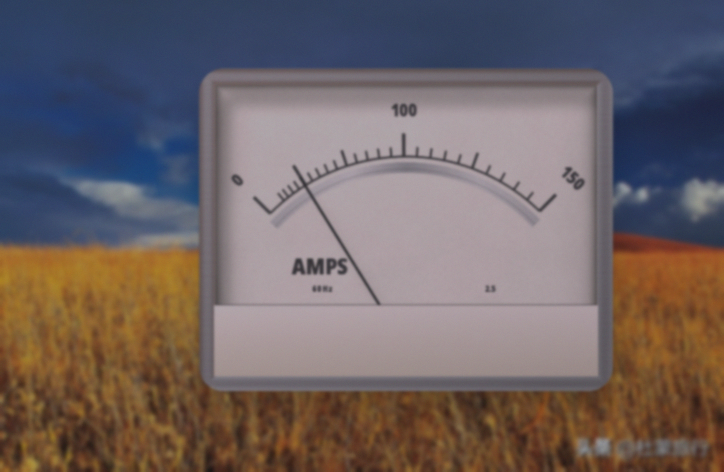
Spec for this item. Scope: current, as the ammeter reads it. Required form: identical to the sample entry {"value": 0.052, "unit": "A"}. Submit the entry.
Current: {"value": 50, "unit": "A"}
